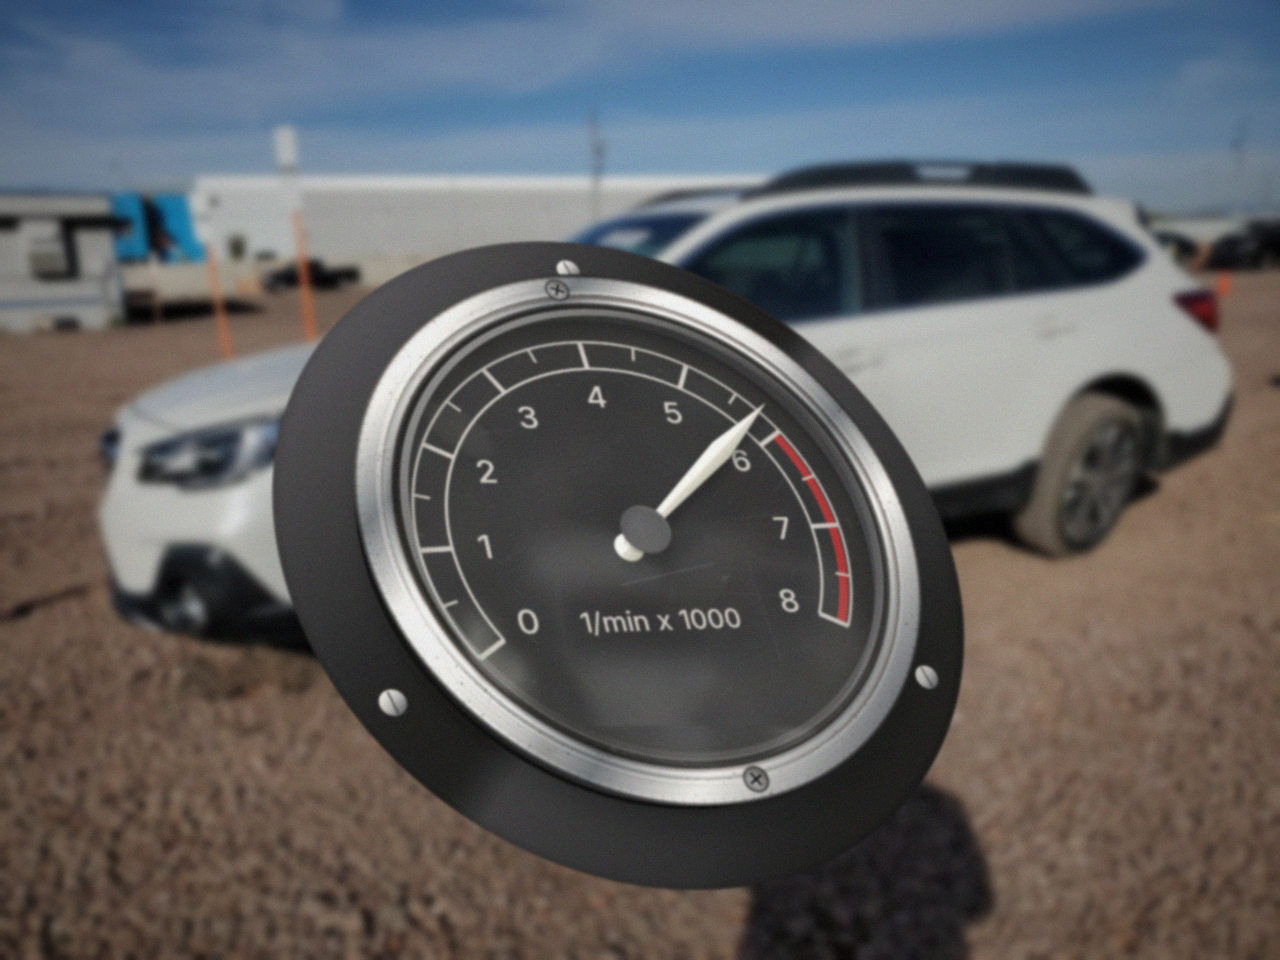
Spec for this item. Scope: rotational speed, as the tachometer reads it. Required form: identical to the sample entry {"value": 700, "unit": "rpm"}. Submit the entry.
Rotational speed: {"value": 5750, "unit": "rpm"}
